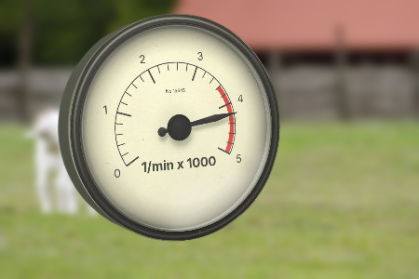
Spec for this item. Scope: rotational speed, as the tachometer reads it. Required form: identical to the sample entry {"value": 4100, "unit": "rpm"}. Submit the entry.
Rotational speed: {"value": 4200, "unit": "rpm"}
